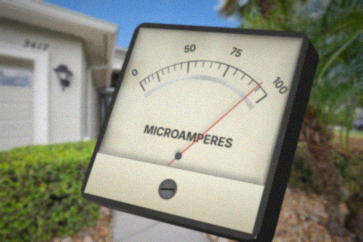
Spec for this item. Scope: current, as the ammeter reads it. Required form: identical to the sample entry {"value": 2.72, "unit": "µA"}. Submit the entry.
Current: {"value": 95, "unit": "µA"}
